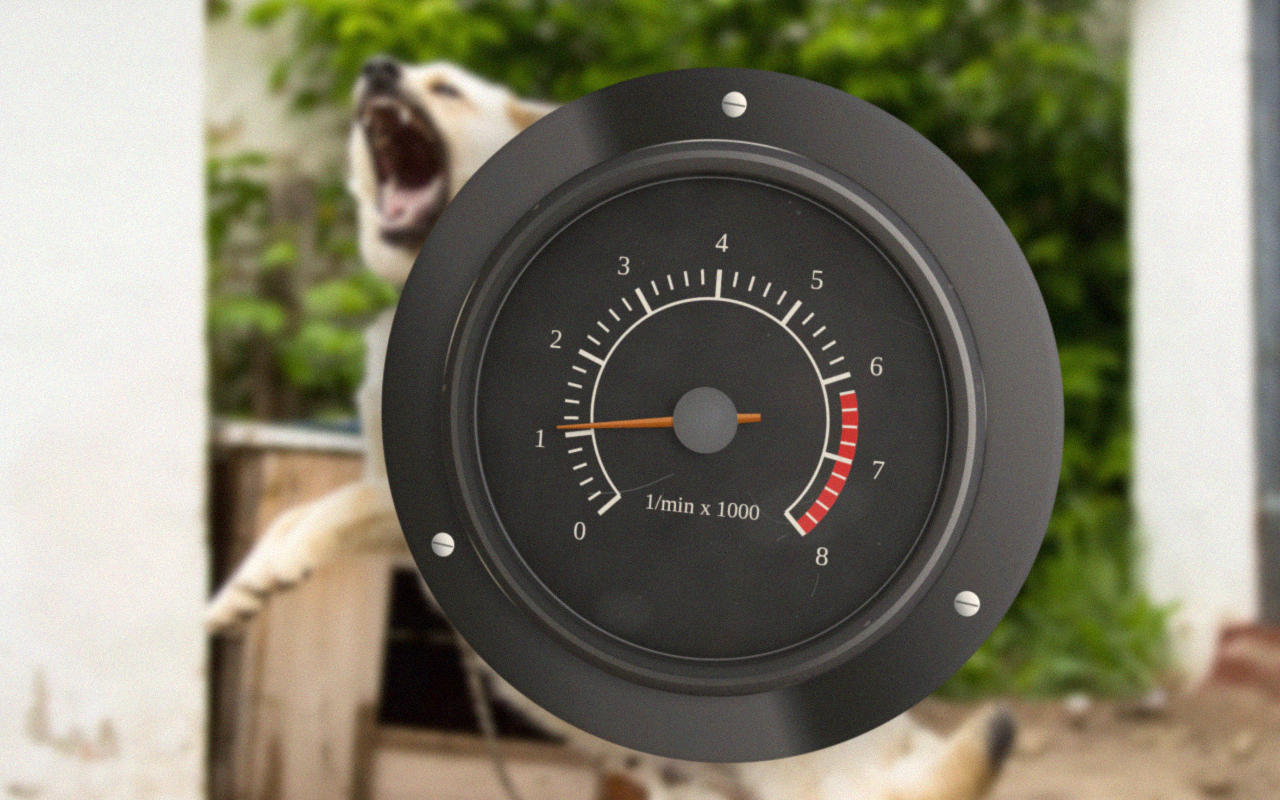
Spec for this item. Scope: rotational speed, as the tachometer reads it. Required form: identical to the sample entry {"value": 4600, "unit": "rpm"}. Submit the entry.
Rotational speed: {"value": 1100, "unit": "rpm"}
